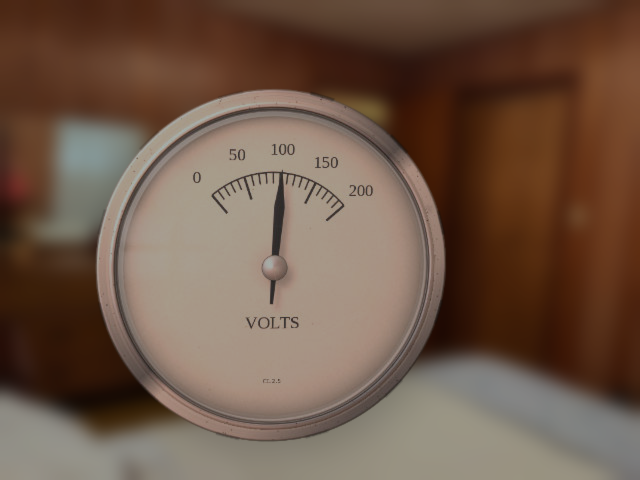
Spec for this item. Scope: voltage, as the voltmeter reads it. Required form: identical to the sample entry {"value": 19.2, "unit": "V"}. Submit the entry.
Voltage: {"value": 100, "unit": "V"}
